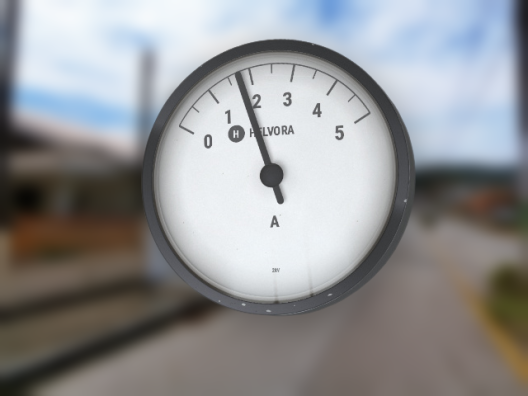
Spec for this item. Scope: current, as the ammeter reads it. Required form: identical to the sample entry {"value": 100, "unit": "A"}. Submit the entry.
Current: {"value": 1.75, "unit": "A"}
